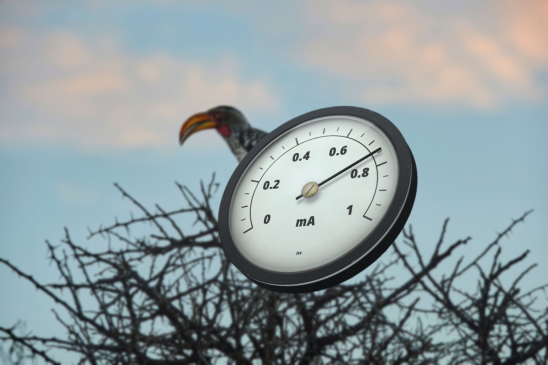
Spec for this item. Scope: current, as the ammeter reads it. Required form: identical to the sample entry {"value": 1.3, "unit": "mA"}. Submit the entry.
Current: {"value": 0.75, "unit": "mA"}
